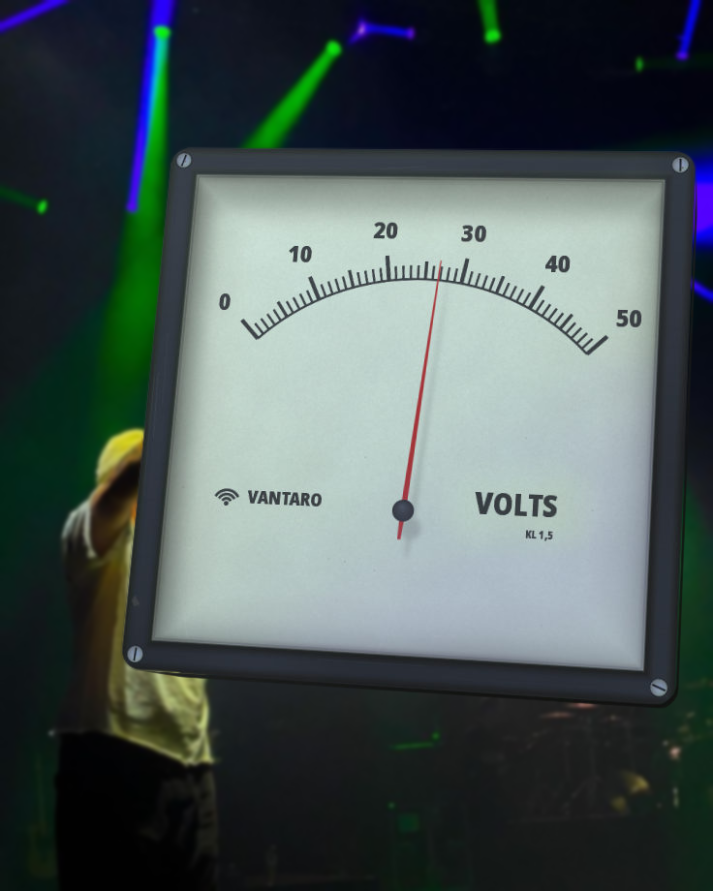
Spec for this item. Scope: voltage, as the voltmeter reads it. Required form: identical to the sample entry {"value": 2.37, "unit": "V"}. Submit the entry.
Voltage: {"value": 27, "unit": "V"}
